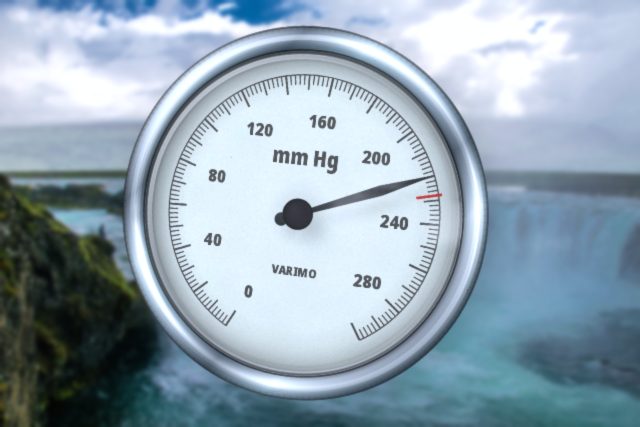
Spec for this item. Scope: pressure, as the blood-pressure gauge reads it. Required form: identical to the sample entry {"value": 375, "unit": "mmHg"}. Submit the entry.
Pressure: {"value": 220, "unit": "mmHg"}
